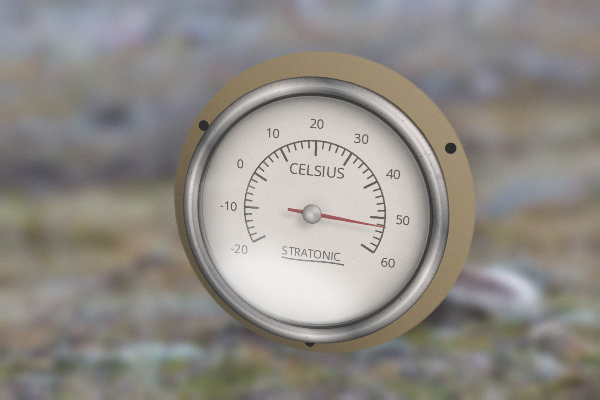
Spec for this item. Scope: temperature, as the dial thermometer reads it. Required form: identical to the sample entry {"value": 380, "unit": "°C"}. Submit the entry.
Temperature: {"value": 52, "unit": "°C"}
